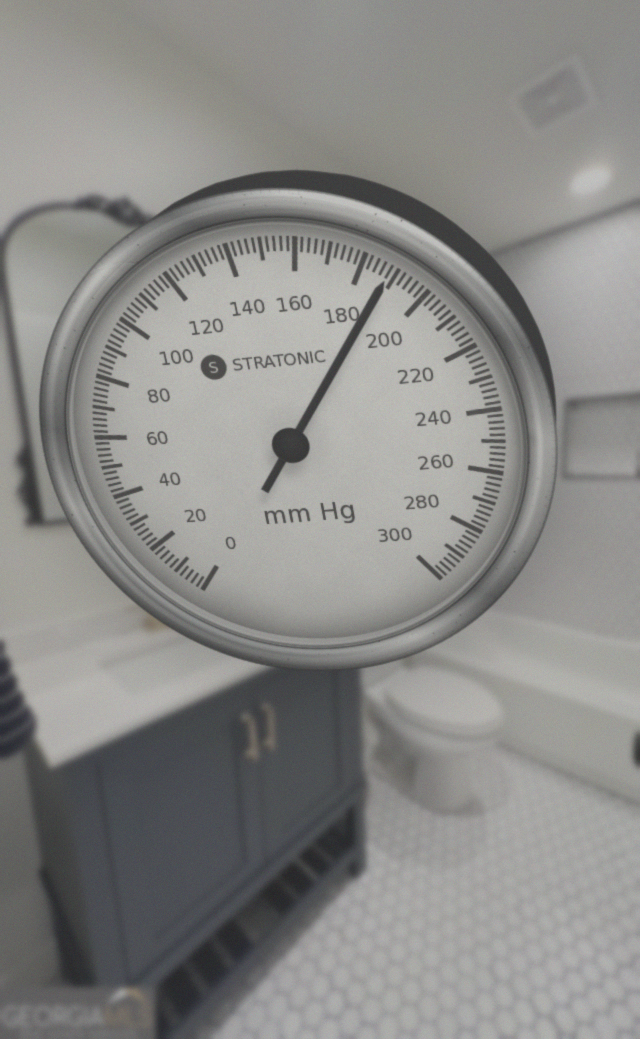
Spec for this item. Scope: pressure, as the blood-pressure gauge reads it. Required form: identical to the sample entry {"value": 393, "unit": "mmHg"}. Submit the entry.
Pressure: {"value": 188, "unit": "mmHg"}
